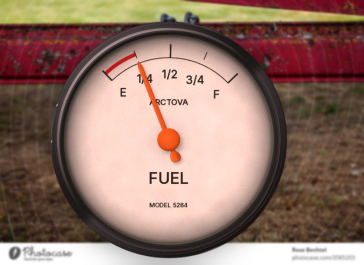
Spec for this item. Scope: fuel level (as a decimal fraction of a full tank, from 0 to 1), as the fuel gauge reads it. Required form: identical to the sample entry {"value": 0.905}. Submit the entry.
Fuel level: {"value": 0.25}
